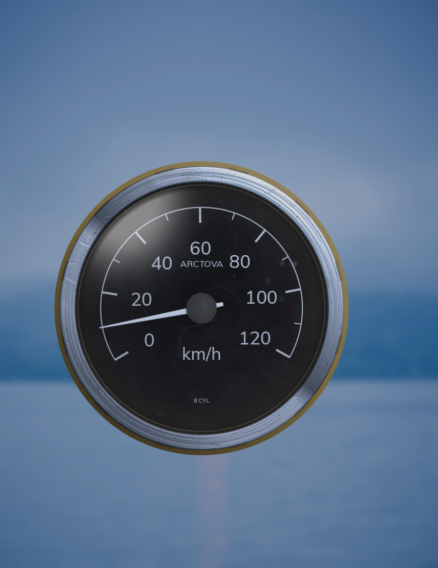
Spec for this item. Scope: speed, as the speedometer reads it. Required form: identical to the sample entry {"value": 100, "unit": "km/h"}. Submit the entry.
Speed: {"value": 10, "unit": "km/h"}
